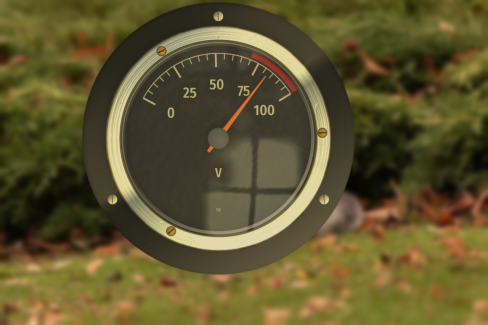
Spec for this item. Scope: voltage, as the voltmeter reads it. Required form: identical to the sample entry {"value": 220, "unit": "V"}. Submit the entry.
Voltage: {"value": 82.5, "unit": "V"}
